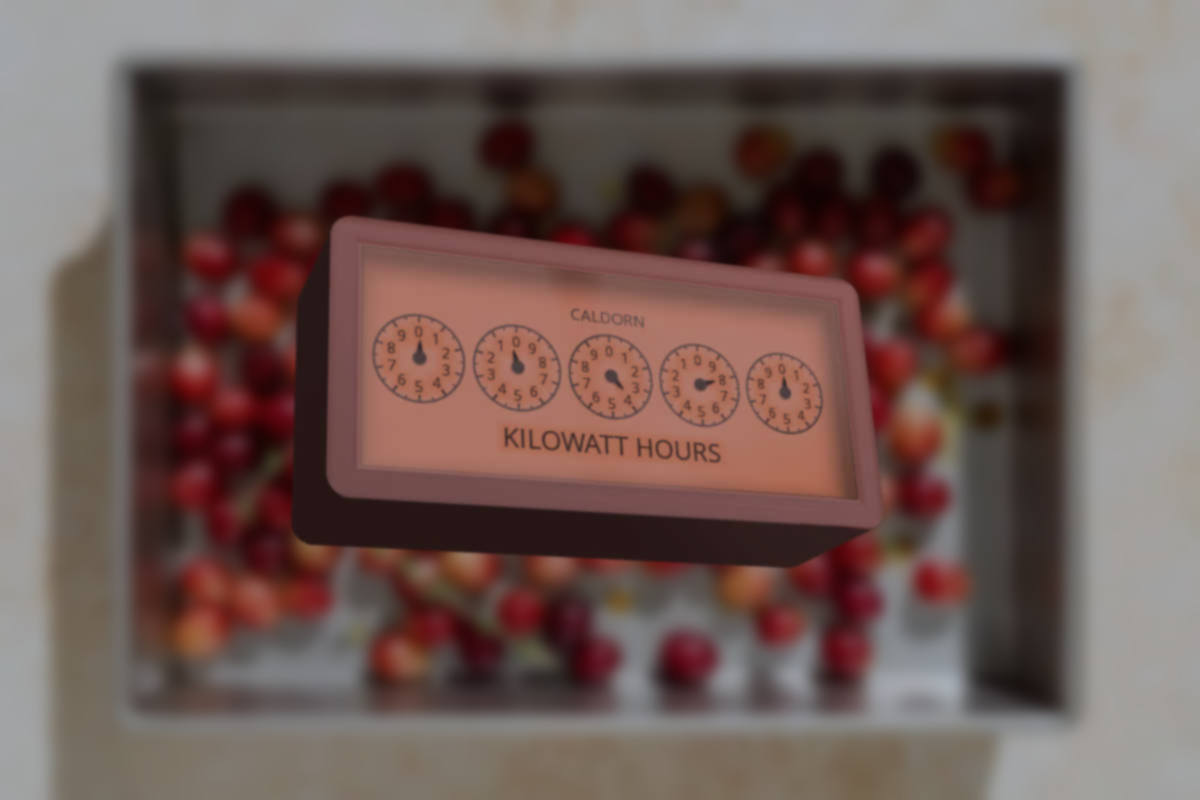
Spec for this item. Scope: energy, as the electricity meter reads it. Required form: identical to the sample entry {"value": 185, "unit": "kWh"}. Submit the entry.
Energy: {"value": 380, "unit": "kWh"}
